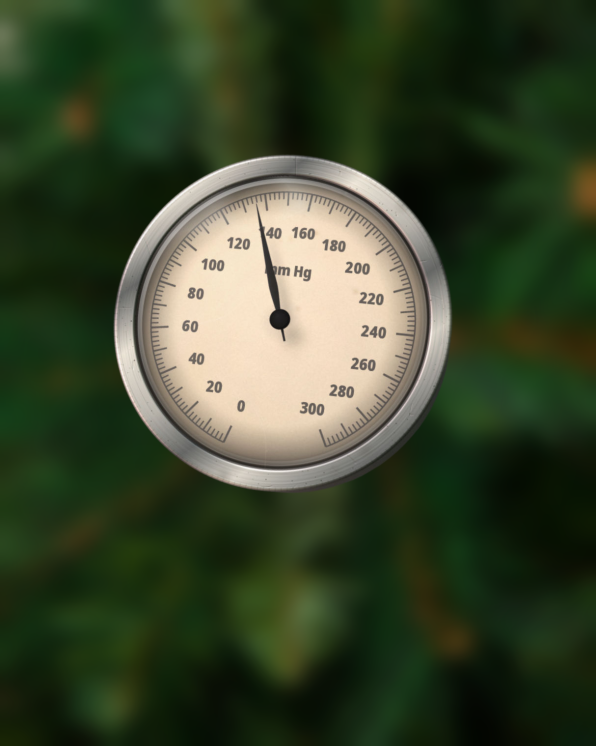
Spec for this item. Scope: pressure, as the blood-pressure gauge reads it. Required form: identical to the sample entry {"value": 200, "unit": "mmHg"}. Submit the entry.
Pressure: {"value": 136, "unit": "mmHg"}
